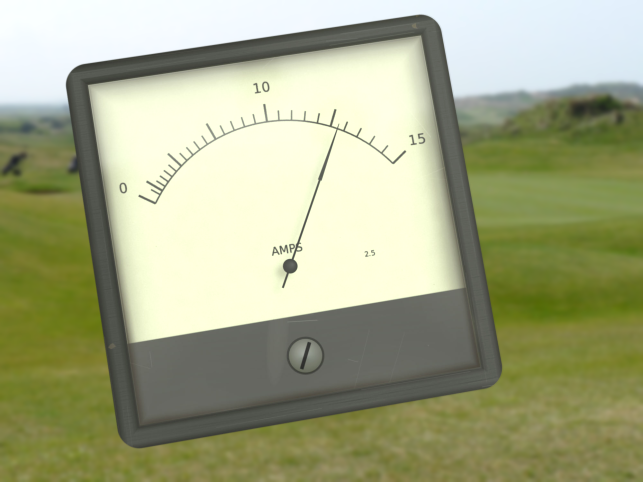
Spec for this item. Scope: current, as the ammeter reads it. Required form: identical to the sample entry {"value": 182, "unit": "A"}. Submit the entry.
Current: {"value": 12.75, "unit": "A"}
